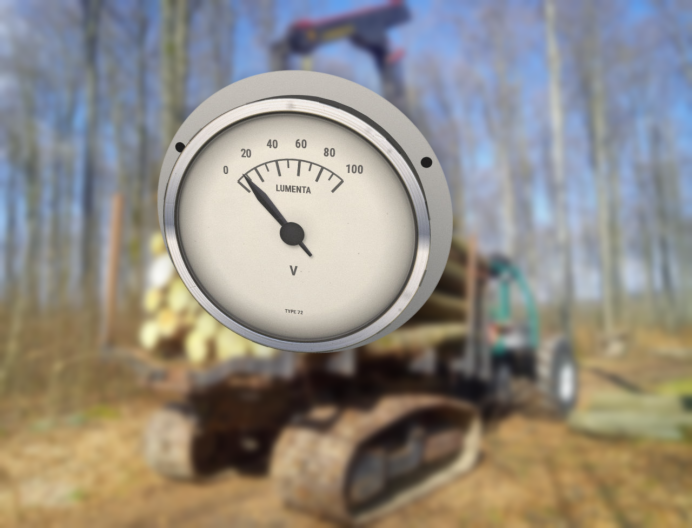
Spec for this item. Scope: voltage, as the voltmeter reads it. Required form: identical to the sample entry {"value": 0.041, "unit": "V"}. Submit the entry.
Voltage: {"value": 10, "unit": "V"}
